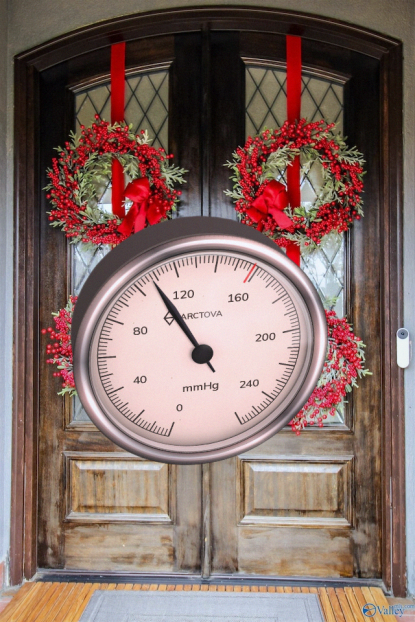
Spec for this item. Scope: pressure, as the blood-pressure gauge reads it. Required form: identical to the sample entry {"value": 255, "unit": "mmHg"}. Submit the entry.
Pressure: {"value": 108, "unit": "mmHg"}
